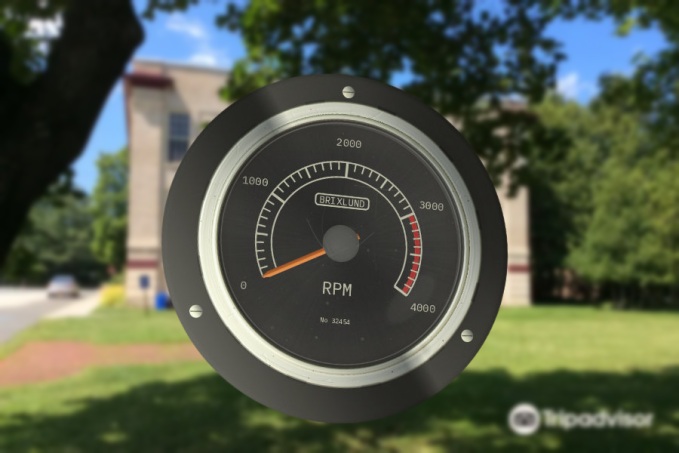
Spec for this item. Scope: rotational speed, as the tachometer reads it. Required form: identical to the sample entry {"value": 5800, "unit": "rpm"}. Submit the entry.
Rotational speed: {"value": 0, "unit": "rpm"}
